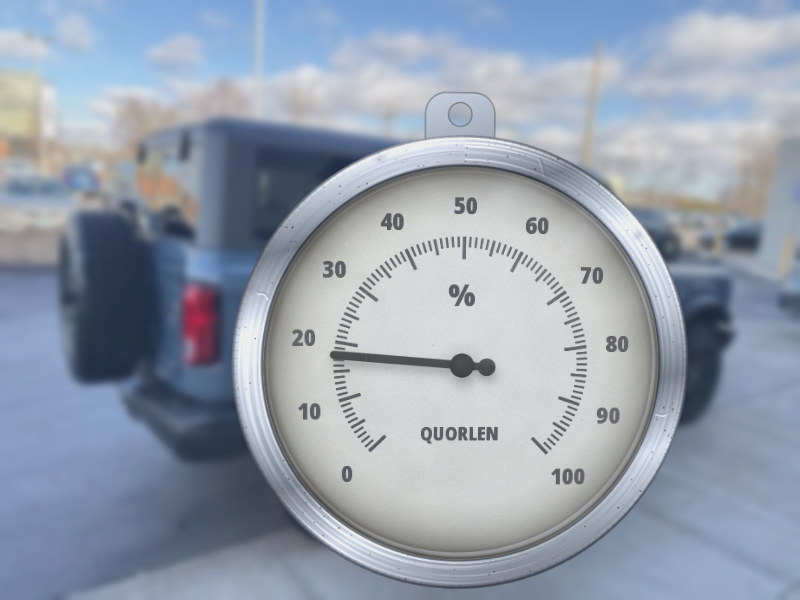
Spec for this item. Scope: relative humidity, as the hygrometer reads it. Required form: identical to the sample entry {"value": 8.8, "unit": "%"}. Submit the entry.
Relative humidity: {"value": 18, "unit": "%"}
